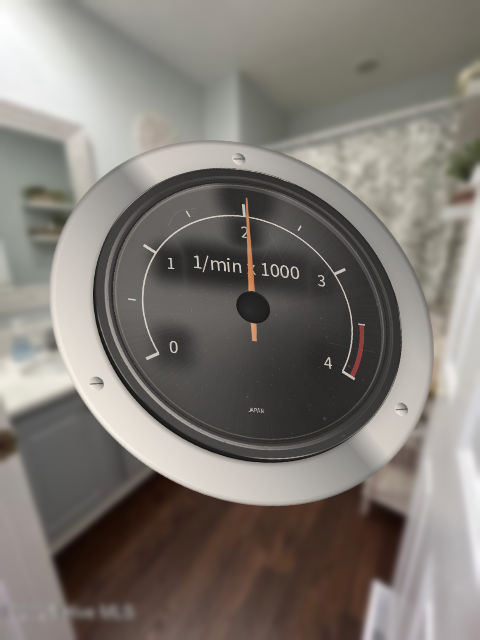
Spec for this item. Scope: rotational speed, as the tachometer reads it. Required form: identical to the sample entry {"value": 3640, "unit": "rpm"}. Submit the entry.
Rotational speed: {"value": 2000, "unit": "rpm"}
